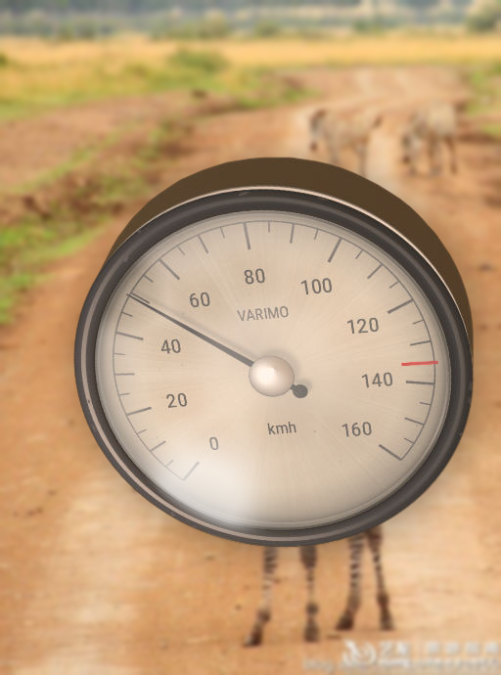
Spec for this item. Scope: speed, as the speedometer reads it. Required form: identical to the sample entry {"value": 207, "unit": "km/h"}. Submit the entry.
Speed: {"value": 50, "unit": "km/h"}
